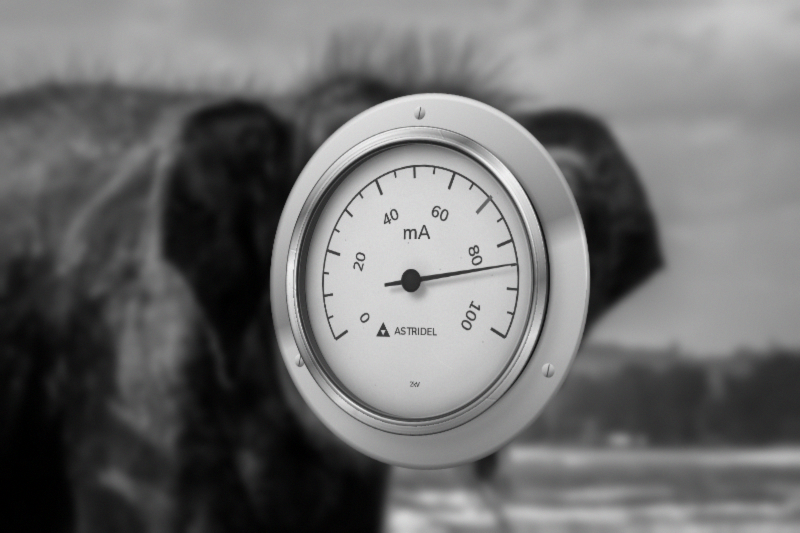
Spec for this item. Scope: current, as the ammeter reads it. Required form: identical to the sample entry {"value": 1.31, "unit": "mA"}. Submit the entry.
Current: {"value": 85, "unit": "mA"}
